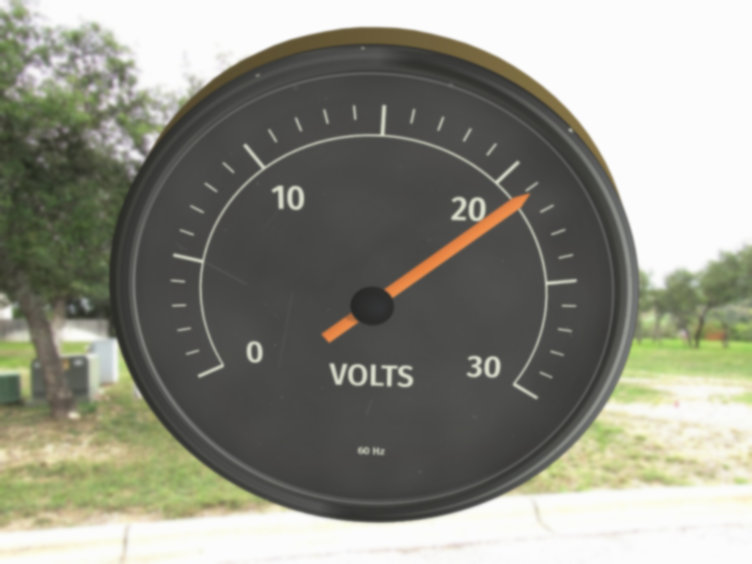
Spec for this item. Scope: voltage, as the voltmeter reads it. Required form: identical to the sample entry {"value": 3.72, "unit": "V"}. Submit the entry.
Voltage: {"value": 21, "unit": "V"}
